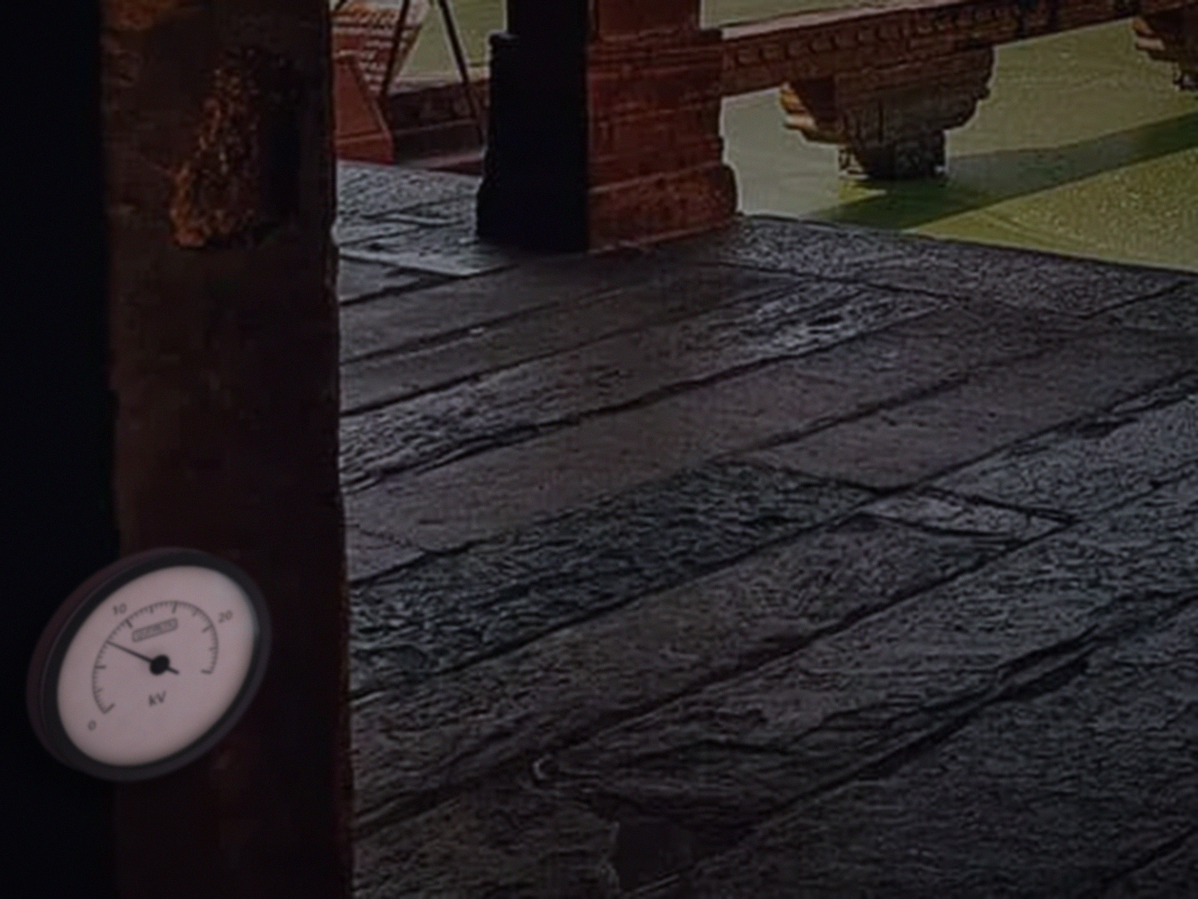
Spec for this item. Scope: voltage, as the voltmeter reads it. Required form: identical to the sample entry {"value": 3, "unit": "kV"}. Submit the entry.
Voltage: {"value": 7.5, "unit": "kV"}
